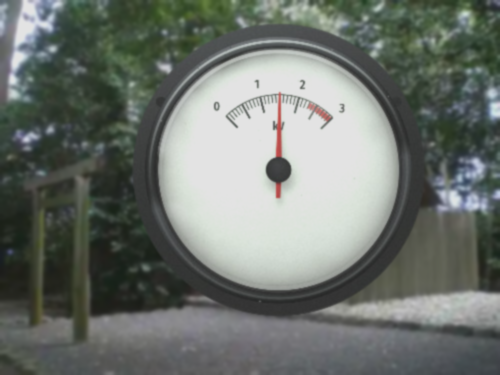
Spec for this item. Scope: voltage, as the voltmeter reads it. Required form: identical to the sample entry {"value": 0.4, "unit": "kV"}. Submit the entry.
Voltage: {"value": 1.5, "unit": "kV"}
